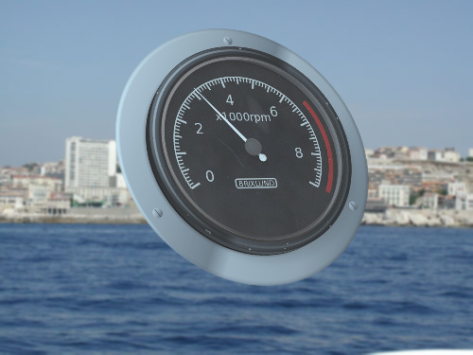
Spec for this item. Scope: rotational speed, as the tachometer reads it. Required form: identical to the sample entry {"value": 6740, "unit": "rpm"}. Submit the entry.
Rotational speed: {"value": 3000, "unit": "rpm"}
